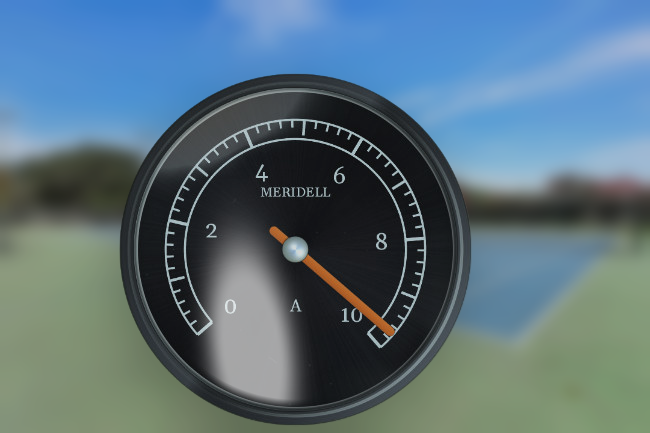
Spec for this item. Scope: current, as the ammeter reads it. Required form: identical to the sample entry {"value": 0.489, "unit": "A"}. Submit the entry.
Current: {"value": 9.7, "unit": "A"}
